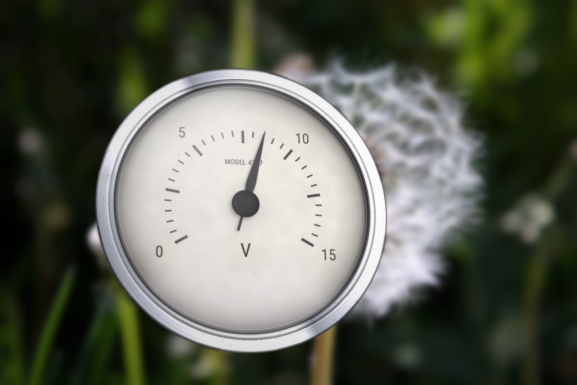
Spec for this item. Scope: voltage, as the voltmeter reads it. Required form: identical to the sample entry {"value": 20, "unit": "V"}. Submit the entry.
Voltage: {"value": 8.5, "unit": "V"}
